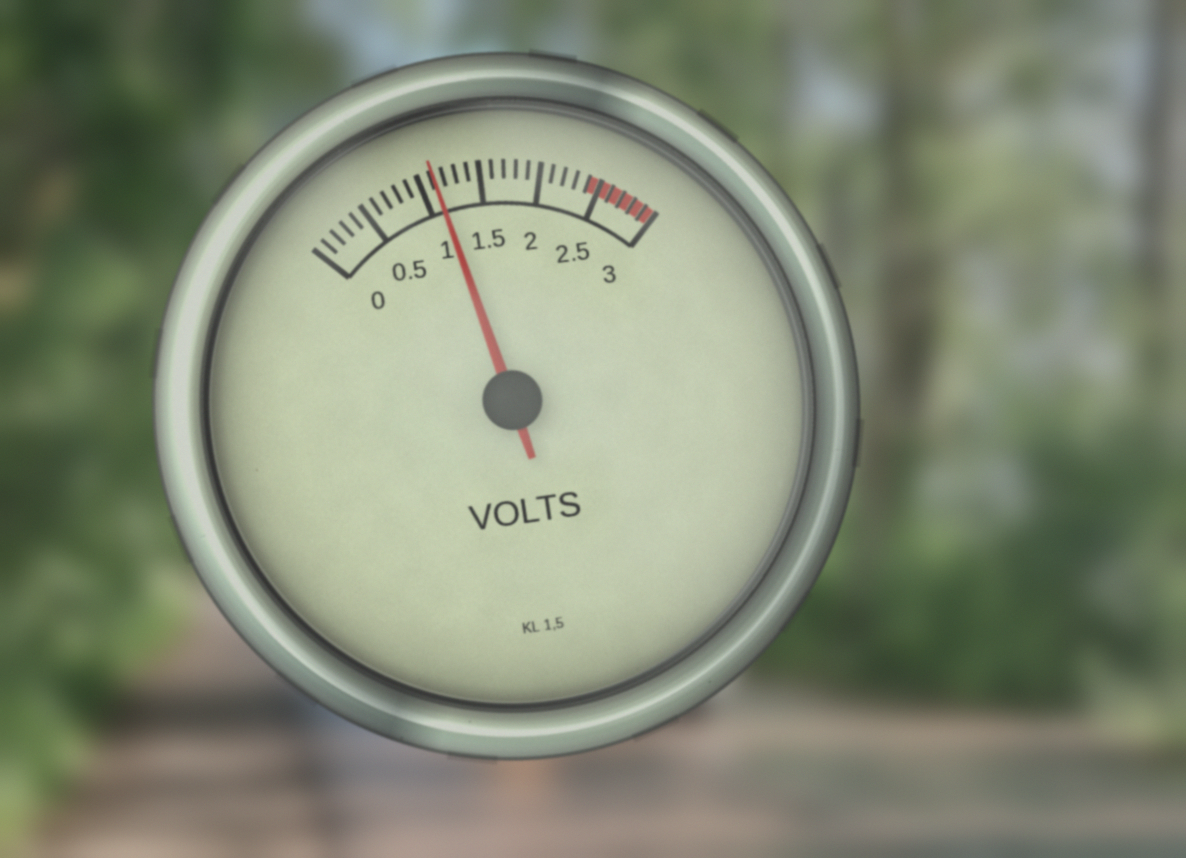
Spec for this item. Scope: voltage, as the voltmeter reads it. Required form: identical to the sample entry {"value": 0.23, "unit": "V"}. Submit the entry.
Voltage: {"value": 1.1, "unit": "V"}
